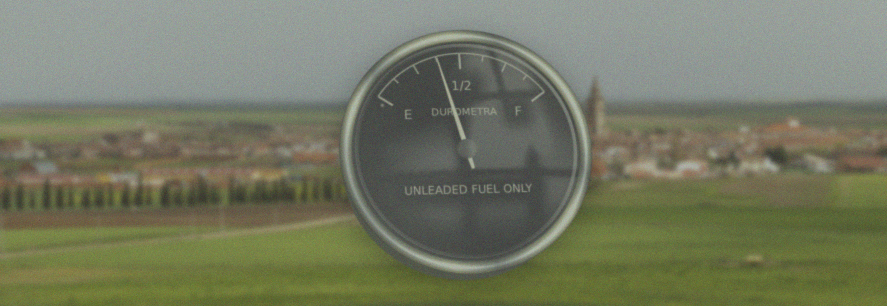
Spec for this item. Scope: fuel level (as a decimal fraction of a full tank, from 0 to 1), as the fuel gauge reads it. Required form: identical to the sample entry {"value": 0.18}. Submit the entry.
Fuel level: {"value": 0.375}
